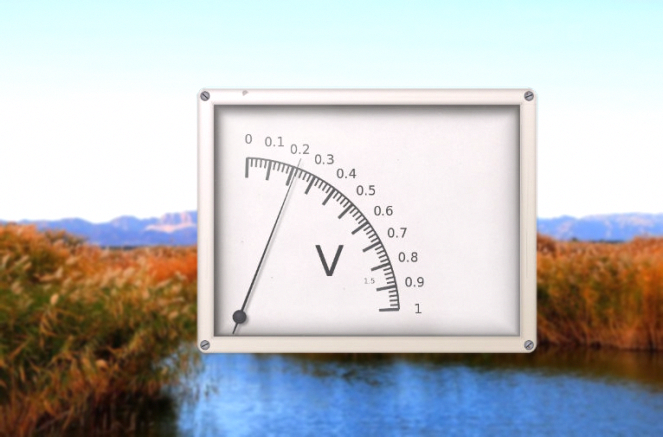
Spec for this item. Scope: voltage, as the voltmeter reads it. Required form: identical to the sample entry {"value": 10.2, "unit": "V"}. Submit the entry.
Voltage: {"value": 0.22, "unit": "V"}
